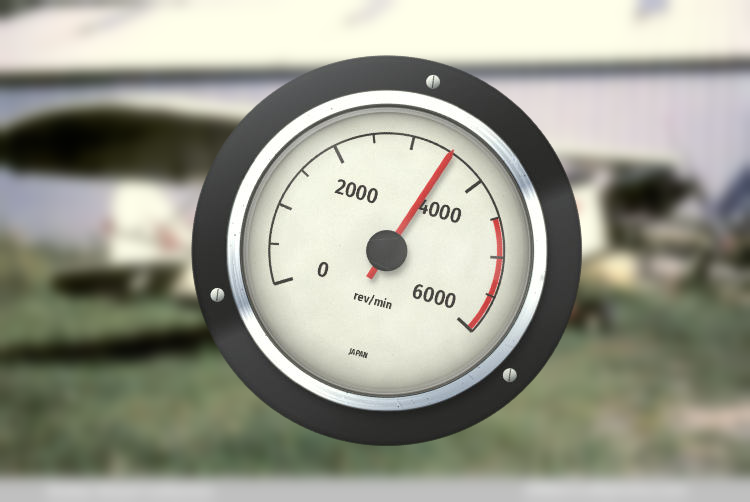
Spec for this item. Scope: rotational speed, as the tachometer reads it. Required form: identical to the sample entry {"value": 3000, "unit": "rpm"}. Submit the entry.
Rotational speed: {"value": 3500, "unit": "rpm"}
